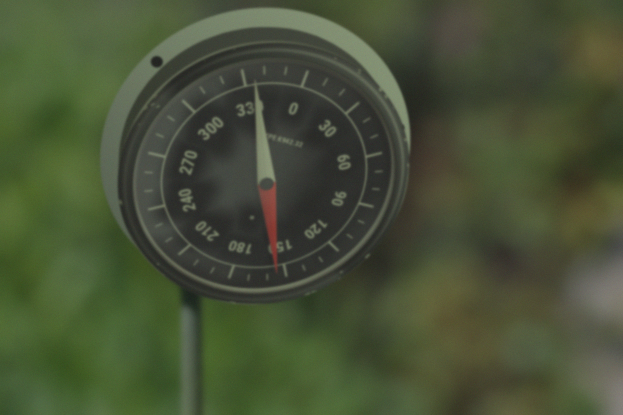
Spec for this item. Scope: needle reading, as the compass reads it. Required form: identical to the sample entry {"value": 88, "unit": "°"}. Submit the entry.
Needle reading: {"value": 155, "unit": "°"}
